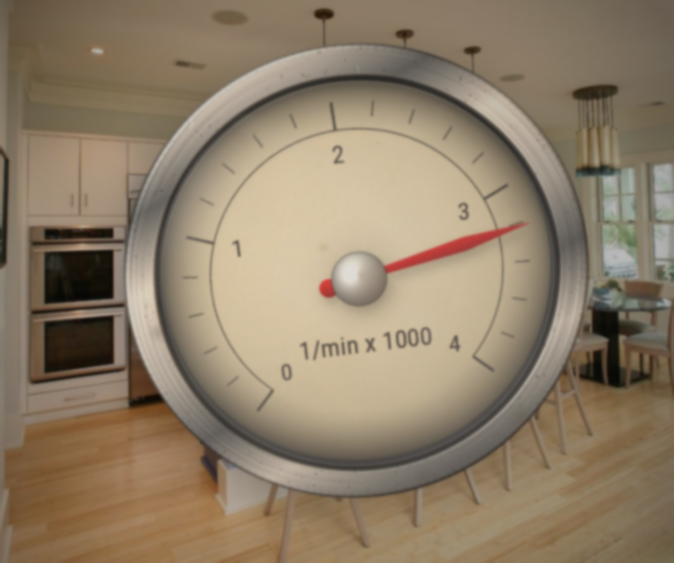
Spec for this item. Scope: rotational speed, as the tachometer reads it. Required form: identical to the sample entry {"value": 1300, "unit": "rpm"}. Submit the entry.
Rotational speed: {"value": 3200, "unit": "rpm"}
